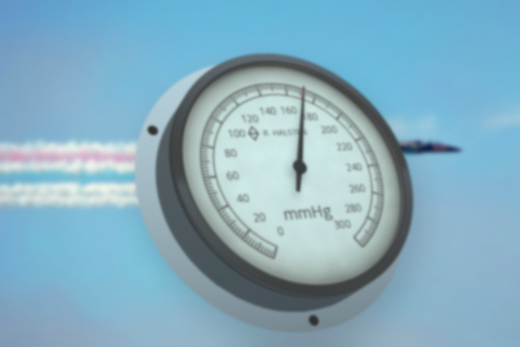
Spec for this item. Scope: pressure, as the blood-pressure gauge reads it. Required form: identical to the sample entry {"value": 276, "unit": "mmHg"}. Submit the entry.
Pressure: {"value": 170, "unit": "mmHg"}
